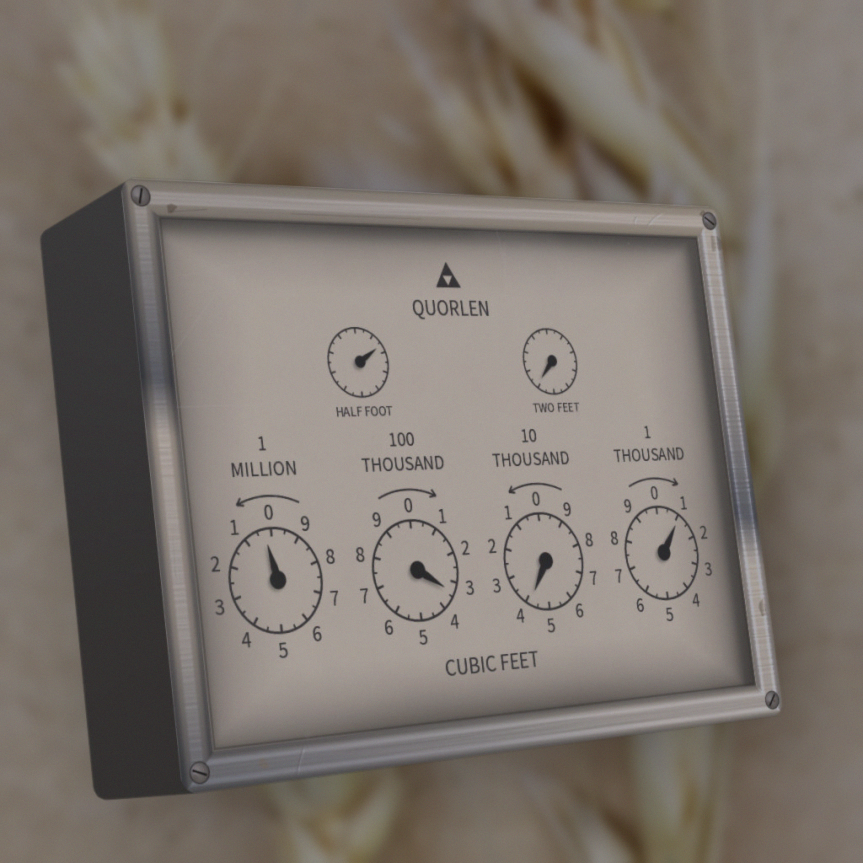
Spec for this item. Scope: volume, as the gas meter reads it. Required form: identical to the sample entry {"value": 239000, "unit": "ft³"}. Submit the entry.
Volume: {"value": 34100, "unit": "ft³"}
